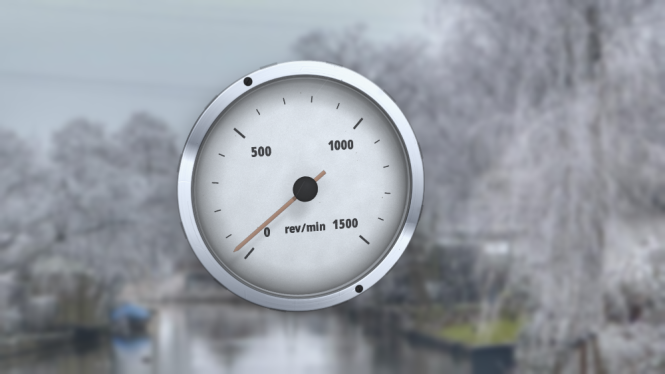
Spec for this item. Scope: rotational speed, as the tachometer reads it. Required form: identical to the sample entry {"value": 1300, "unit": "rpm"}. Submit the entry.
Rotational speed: {"value": 50, "unit": "rpm"}
